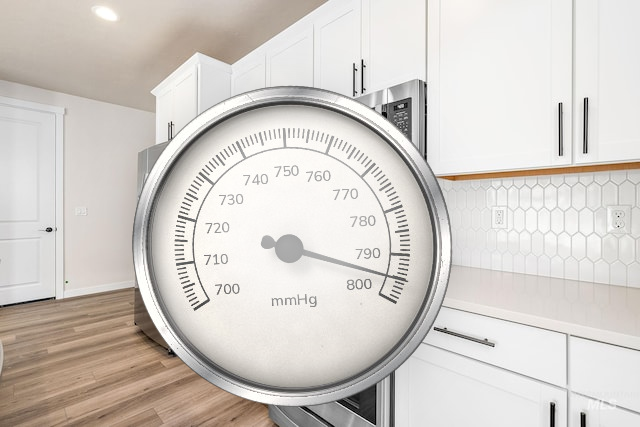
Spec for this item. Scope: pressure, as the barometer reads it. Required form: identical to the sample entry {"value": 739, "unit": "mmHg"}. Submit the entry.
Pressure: {"value": 795, "unit": "mmHg"}
